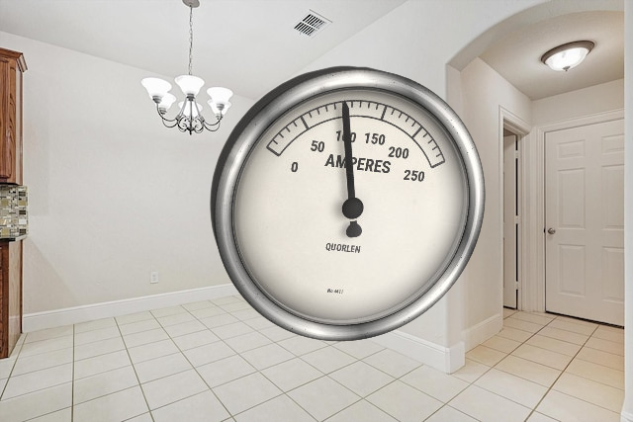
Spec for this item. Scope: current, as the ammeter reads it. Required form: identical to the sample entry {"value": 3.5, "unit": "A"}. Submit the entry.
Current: {"value": 100, "unit": "A"}
